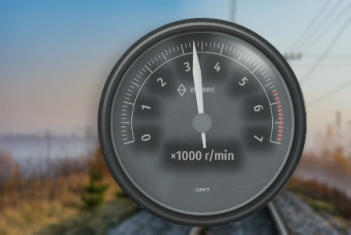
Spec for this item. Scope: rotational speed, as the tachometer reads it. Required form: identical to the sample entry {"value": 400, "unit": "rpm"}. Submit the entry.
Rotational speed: {"value": 3300, "unit": "rpm"}
